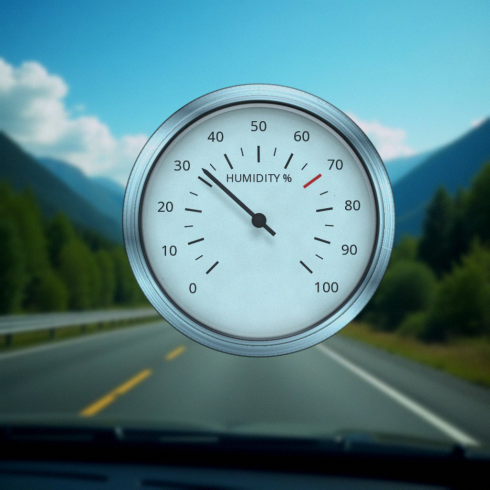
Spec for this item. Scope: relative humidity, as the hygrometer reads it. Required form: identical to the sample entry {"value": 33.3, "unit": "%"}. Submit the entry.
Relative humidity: {"value": 32.5, "unit": "%"}
